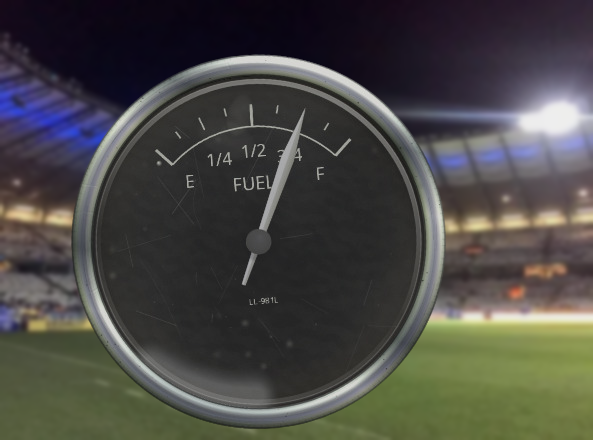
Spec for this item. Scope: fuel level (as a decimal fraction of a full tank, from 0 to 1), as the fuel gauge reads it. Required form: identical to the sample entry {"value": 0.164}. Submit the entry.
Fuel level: {"value": 0.75}
